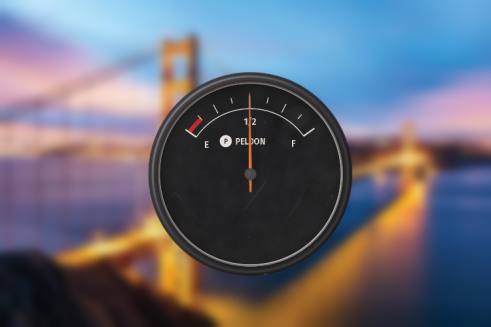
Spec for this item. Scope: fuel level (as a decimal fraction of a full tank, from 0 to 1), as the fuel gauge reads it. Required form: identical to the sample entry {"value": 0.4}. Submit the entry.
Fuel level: {"value": 0.5}
